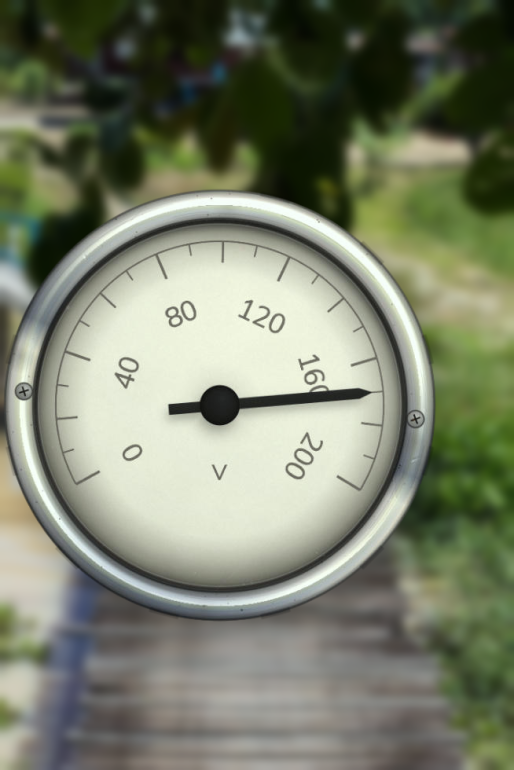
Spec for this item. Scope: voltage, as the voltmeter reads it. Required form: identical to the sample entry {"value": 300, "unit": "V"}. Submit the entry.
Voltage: {"value": 170, "unit": "V"}
